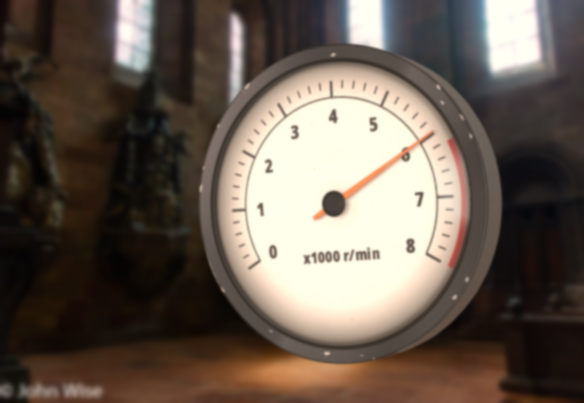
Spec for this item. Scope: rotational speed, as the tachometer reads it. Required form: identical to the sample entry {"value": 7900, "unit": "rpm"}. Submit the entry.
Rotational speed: {"value": 6000, "unit": "rpm"}
